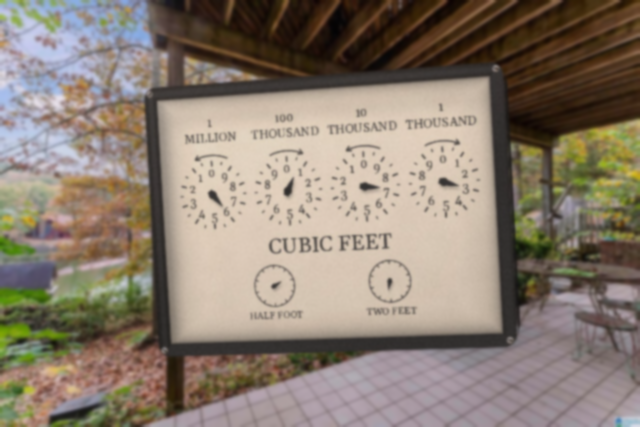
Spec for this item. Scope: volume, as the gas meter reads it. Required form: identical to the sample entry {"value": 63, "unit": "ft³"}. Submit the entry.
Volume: {"value": 607300, "unit": "ft³"}
